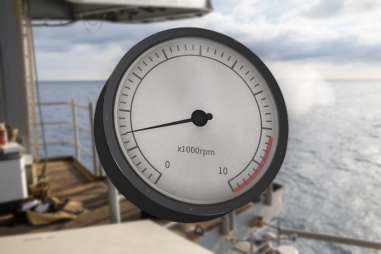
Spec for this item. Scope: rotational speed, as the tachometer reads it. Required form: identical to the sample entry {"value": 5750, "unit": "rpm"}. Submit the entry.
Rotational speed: {"value": 1400, "unit": "rpm"}
